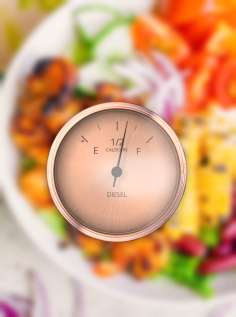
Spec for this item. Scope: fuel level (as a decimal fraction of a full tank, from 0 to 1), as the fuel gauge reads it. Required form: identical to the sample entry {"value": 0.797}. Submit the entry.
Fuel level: {"value": 0.625}
